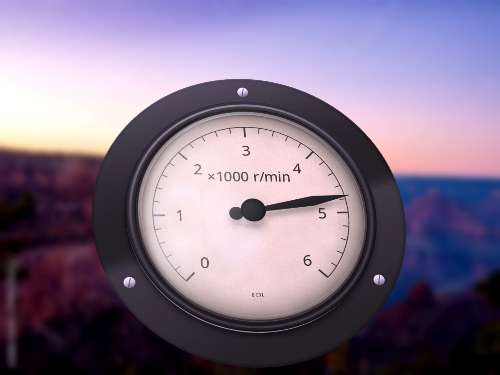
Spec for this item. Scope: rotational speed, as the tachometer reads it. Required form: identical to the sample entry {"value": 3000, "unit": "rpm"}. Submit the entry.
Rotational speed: {"value": 4800, "unit": "rpm"}
